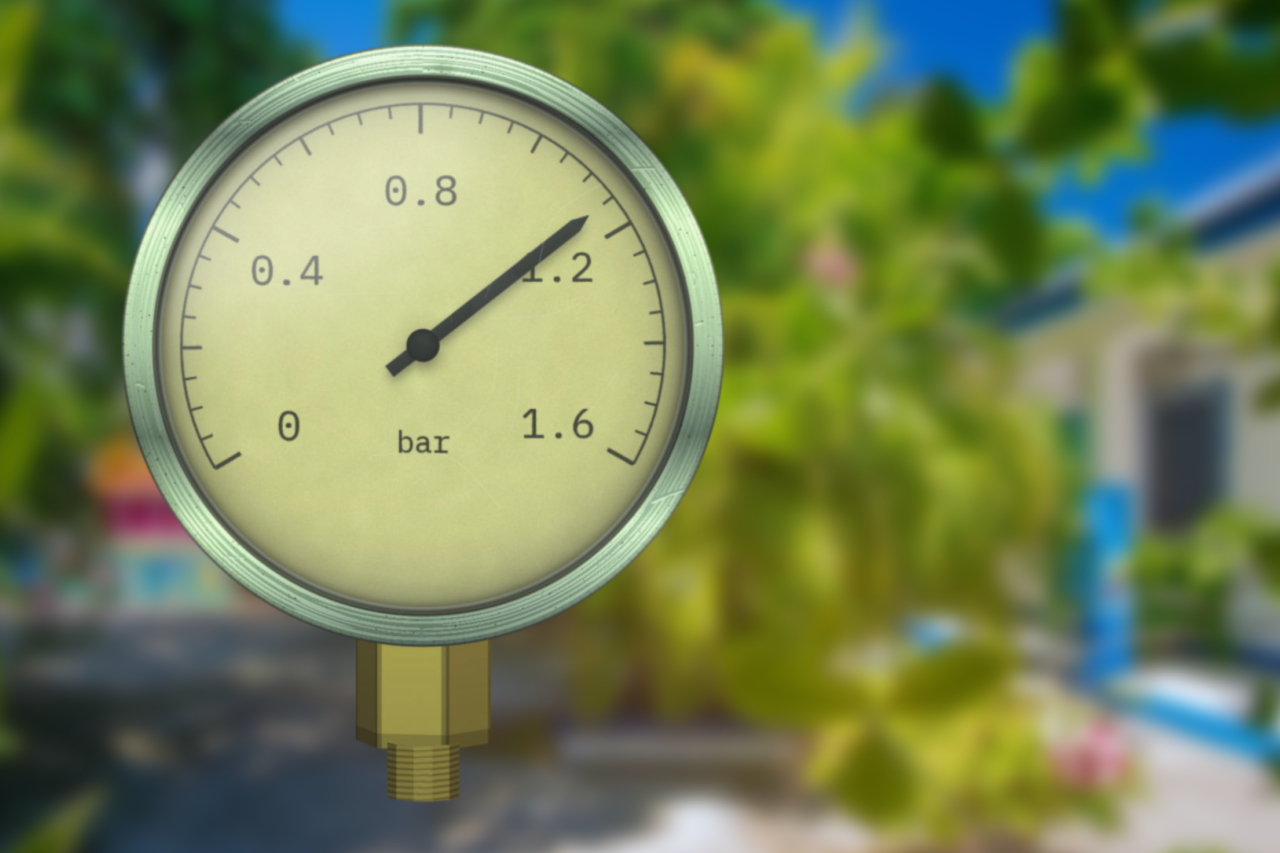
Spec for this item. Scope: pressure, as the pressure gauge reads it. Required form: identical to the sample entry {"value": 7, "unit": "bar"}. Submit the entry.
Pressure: {"value": 1.15, "unit": "bar"}
